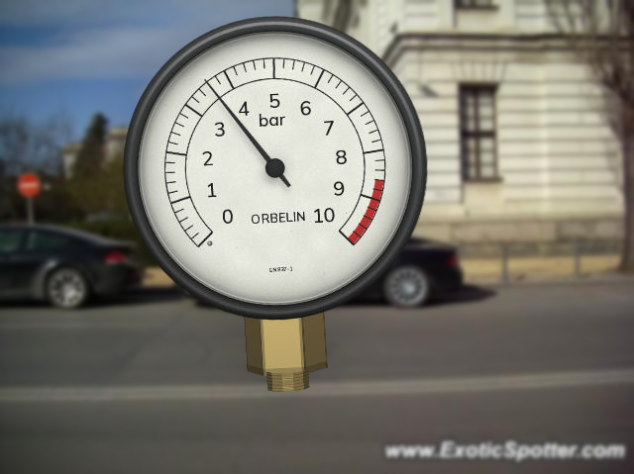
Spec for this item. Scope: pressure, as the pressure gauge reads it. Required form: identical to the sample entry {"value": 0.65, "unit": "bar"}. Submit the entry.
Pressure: {"value": 3.6, "unit": "bar"}
